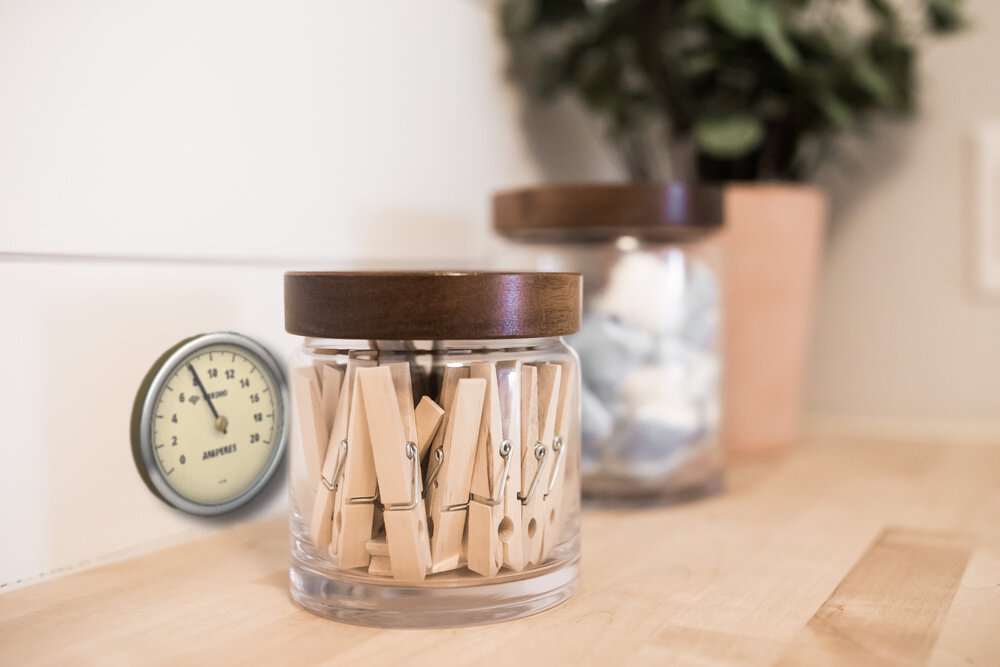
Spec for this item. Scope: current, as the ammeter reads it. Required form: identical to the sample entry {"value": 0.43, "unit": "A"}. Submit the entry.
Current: {"value": 8, "unit": "A"}
